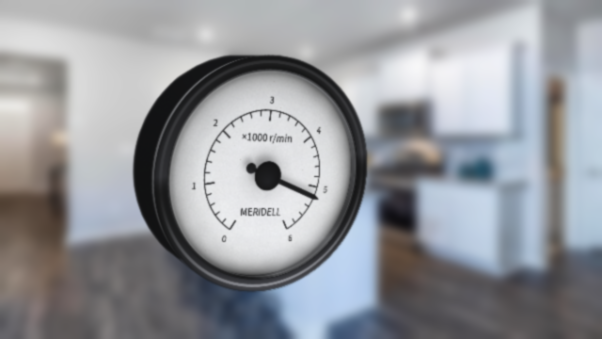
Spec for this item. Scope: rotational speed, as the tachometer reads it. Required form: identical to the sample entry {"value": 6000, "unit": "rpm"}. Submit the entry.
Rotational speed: {"value": 5200, "unit": "rpm"}
